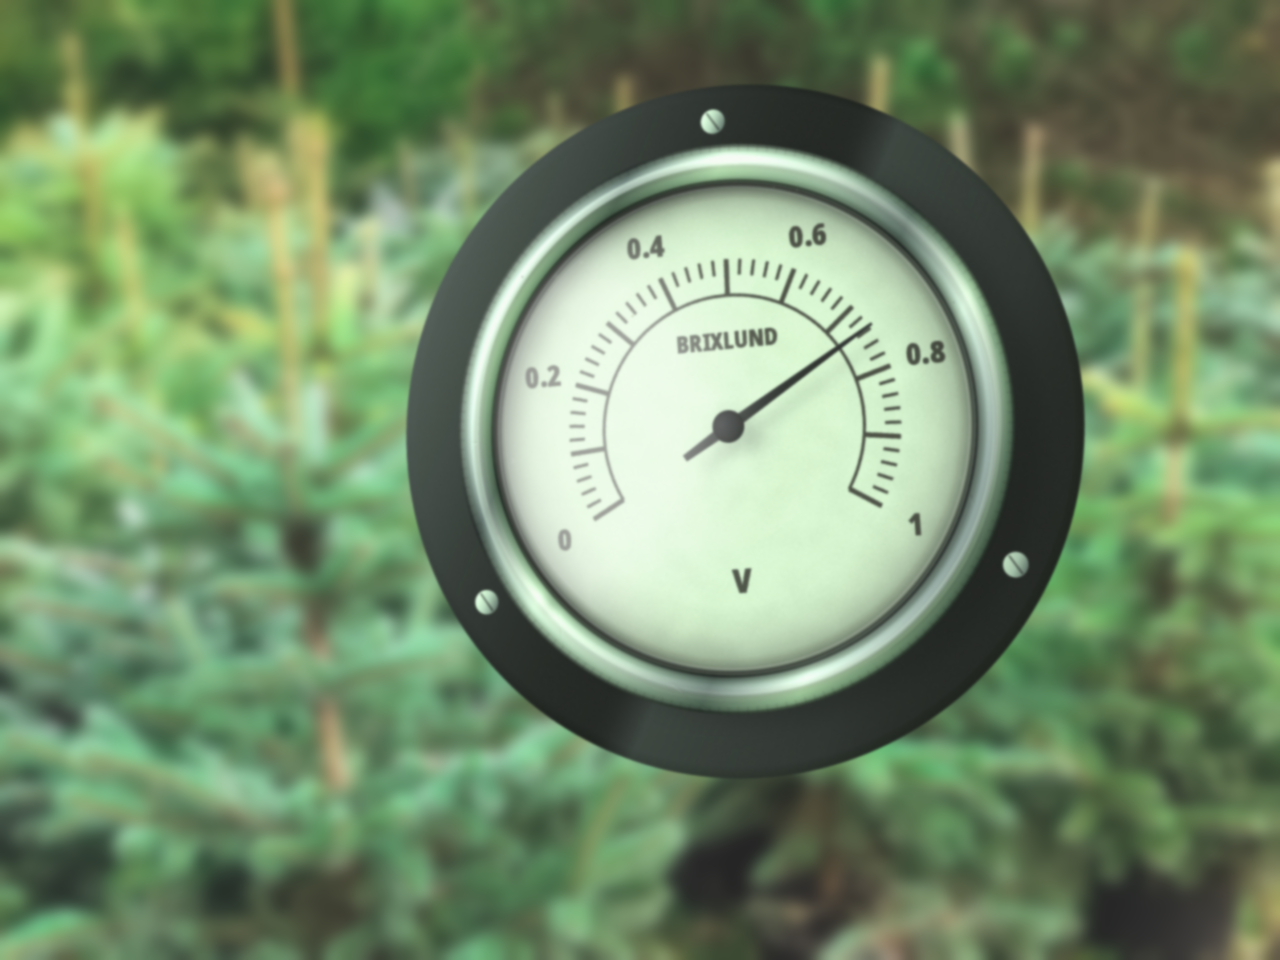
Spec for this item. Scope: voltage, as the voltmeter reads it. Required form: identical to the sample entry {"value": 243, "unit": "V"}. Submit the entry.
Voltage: {"value": 0.74, "unit": "V"}
